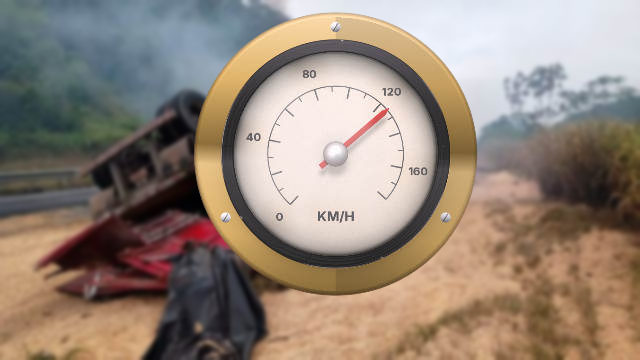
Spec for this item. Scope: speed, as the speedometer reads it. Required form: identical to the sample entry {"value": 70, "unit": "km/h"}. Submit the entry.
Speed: {"value": 125, "unit": "km/h"}
